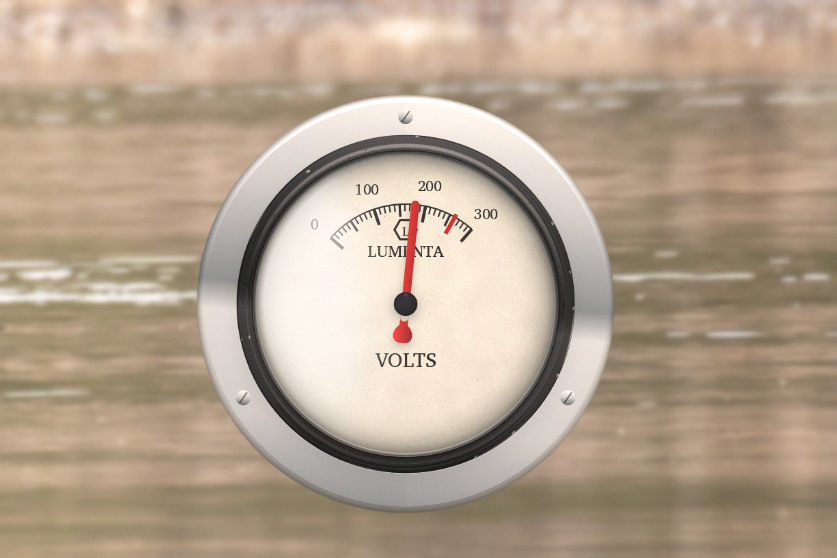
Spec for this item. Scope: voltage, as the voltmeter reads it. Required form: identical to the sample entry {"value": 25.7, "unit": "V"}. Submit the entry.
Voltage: {"value": 180, "unit": "V"}
